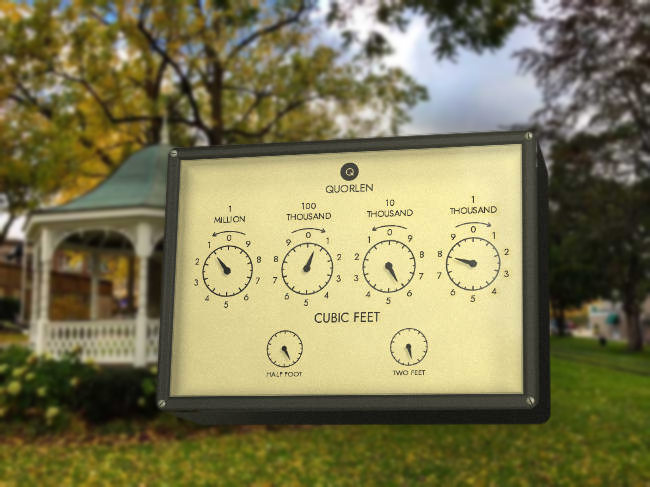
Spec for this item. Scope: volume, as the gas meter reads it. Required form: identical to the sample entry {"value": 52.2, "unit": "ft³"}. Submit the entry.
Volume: {"value": 105800, "unit": "ft³"}
